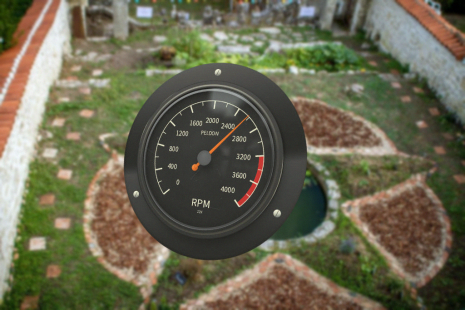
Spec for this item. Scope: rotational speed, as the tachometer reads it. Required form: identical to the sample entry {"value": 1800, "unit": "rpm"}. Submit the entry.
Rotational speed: {"value": 2600, "unit": "rpm"}
